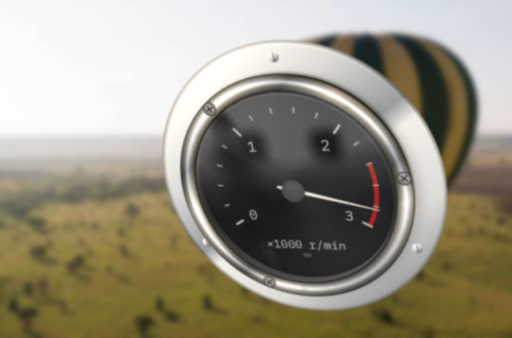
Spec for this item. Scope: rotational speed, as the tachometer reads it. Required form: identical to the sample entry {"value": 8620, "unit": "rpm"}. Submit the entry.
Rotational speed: {"value": 2800, "unit": "rpm"}
